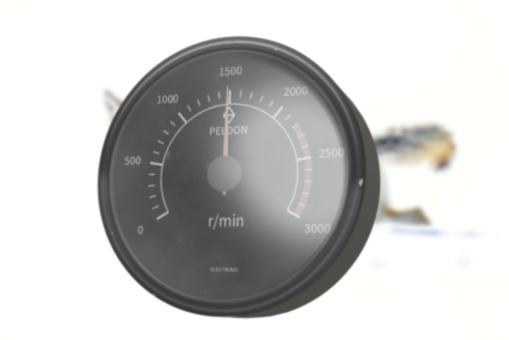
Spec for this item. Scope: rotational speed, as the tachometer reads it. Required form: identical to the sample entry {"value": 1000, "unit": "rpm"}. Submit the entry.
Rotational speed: {"value": 1500, "unit": "rpm"}
